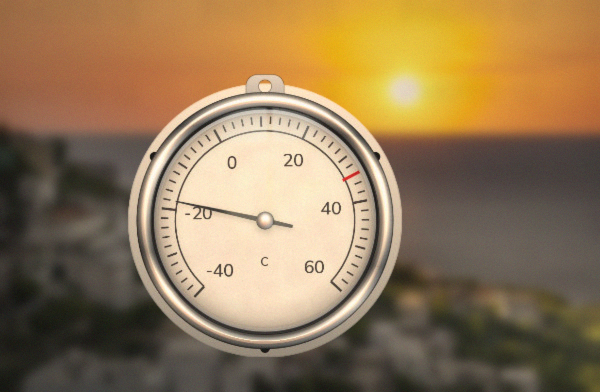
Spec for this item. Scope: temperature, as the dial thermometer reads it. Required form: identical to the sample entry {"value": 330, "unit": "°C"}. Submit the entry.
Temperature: {"value": -18, "unit": "°C"}
